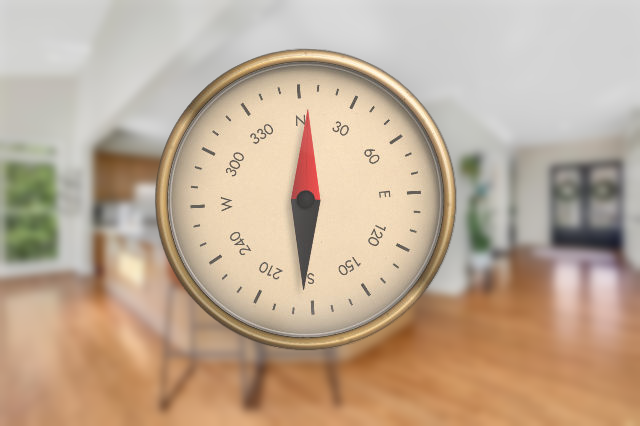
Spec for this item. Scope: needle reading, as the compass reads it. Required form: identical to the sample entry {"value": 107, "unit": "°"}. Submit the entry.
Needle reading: {"value": 5, "unit": "°"}
